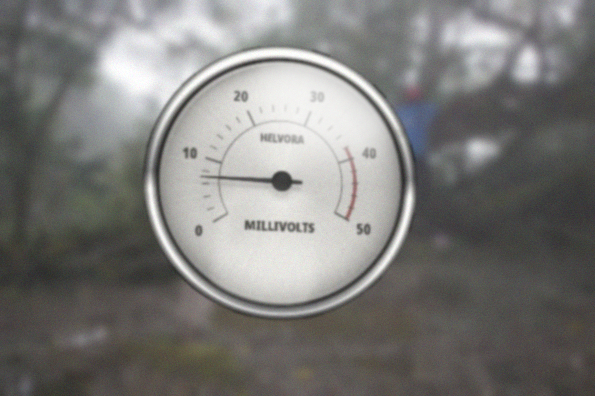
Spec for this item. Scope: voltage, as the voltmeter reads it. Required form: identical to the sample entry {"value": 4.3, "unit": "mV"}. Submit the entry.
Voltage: {"value": 7, "unit": "mV"}
